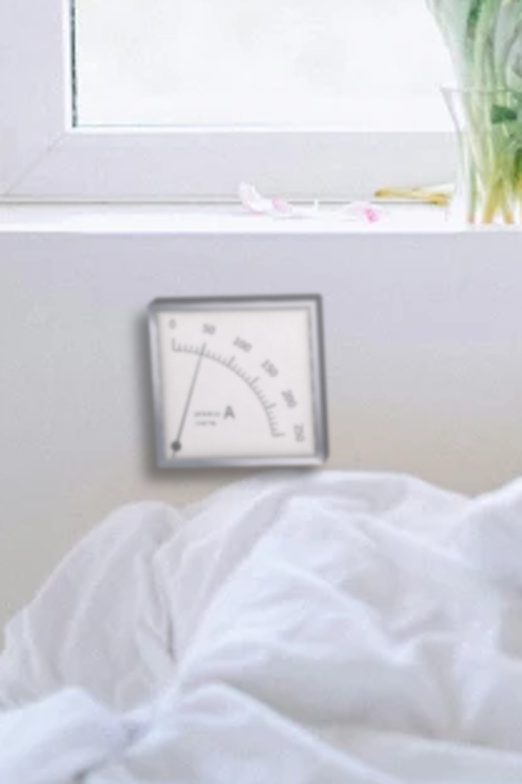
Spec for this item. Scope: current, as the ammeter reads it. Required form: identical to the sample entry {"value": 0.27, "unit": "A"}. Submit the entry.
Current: {"value": 50, "unit": "A"}
